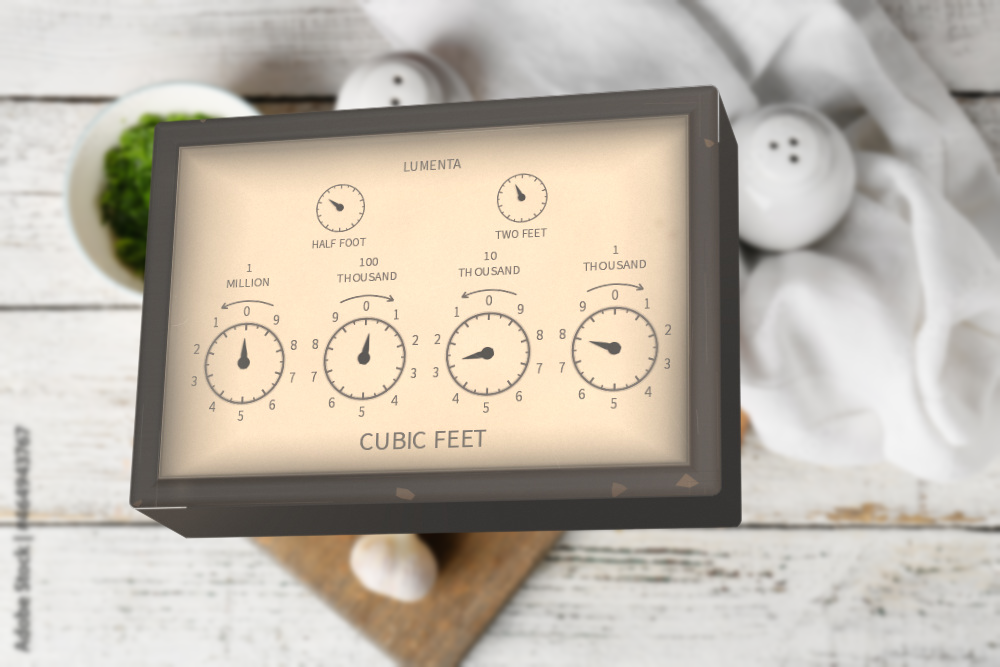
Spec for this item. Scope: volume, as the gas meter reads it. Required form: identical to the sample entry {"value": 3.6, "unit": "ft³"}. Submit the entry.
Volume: {"value": 2800, "unit": "ft³"}
